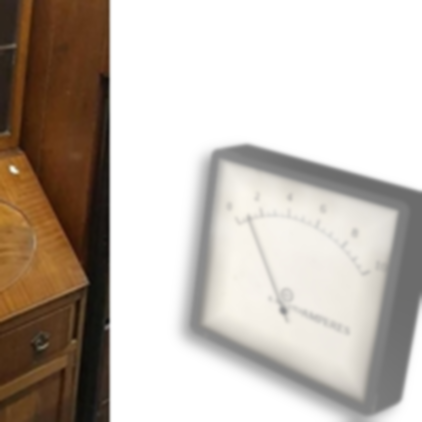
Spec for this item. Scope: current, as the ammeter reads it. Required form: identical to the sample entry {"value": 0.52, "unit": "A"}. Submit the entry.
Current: {"value": 1, "unit": "A"}
